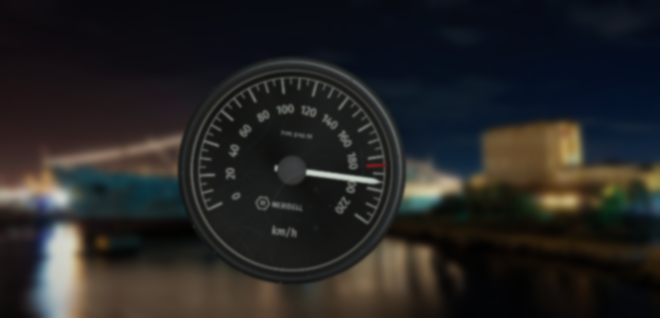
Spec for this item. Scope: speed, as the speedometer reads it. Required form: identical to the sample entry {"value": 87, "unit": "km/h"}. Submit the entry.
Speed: {"value": 195, "unit": "km/h"}
